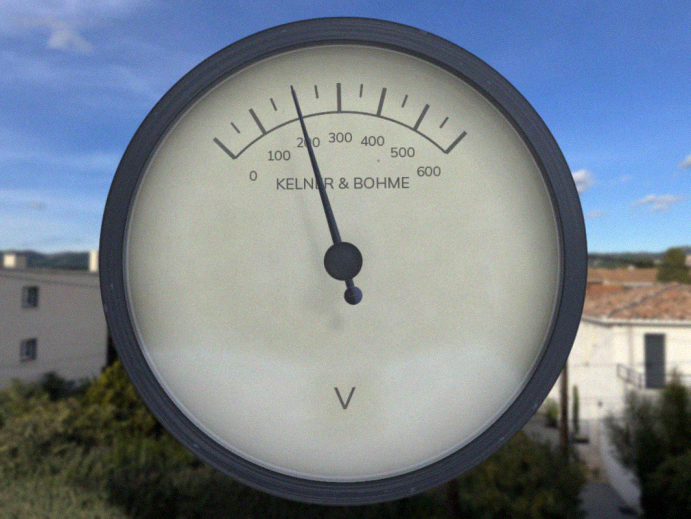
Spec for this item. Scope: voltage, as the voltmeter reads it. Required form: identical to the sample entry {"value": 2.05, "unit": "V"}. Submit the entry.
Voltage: {"value": 200, "unit": "V"}
